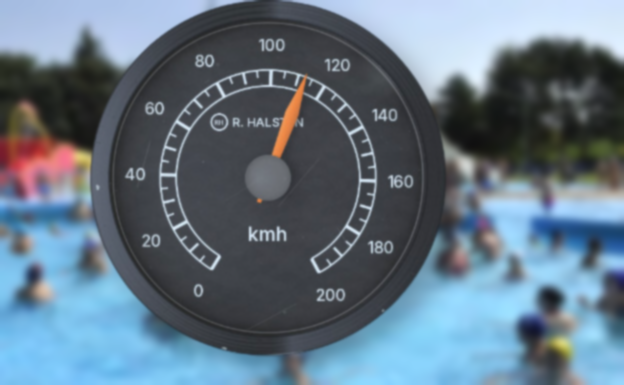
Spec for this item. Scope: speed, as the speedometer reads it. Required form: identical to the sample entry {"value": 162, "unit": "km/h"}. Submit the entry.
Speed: {"value": 112.5, "unit": "km/h"}
